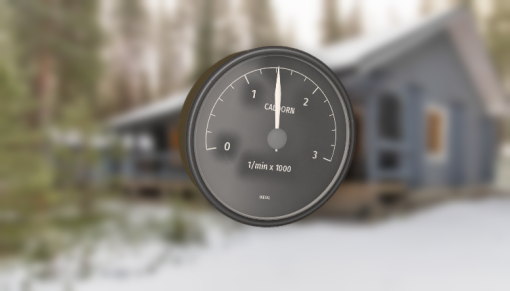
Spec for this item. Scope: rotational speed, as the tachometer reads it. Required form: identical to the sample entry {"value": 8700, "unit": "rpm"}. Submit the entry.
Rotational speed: {"value": 1400, "unit": "rpm"}
